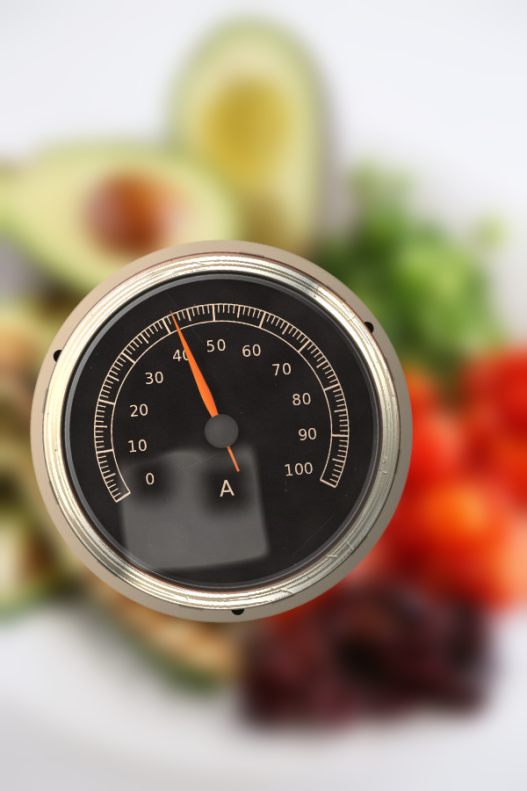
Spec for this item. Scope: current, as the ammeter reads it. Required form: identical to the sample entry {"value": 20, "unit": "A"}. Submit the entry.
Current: {"value": 42, "unit": "A"}
